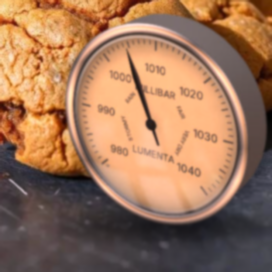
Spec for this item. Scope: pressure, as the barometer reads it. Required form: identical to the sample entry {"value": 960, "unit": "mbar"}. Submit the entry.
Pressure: {"value": 1005, "unit": "mbar"}
